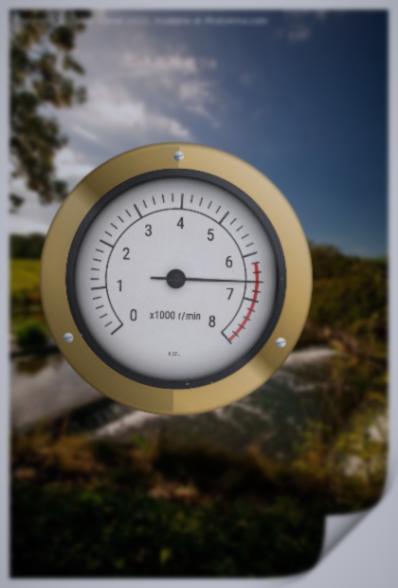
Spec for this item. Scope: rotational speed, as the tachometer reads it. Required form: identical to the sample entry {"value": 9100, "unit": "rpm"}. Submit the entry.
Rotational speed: {"value": 6600, "unit": "rpm"}
